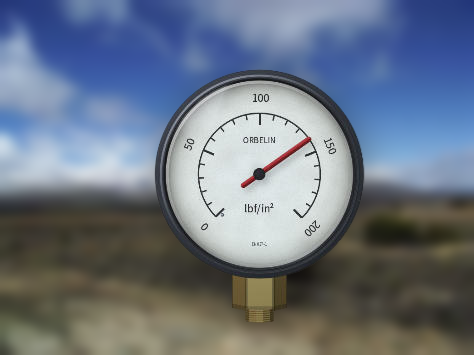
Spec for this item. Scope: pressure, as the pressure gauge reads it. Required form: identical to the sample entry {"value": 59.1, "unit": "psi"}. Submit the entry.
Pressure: {"value": 140, "unit": "psi"}
